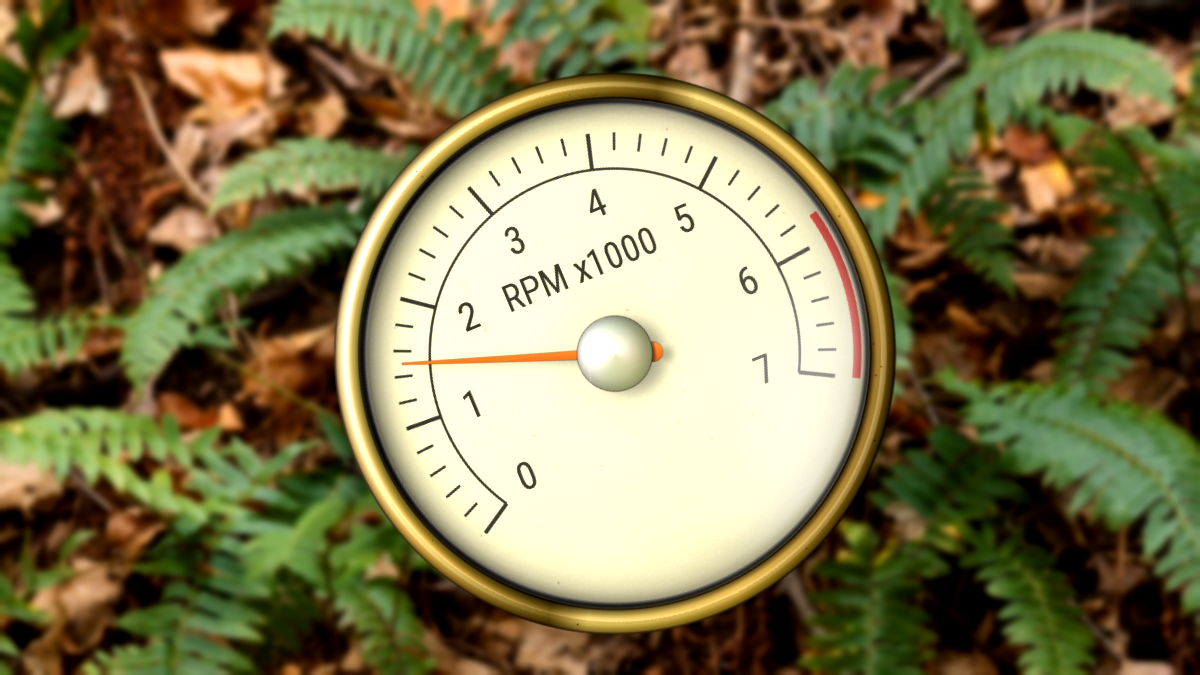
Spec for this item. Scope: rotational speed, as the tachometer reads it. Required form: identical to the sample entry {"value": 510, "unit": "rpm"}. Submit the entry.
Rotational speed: {"value": 1500, "unit": "rpm"}
